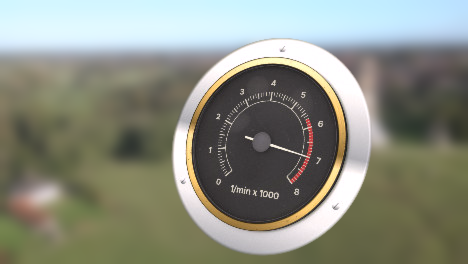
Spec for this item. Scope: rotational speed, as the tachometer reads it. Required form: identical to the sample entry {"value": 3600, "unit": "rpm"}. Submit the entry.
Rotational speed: {"value": 7000, "unit": "rpm"}
